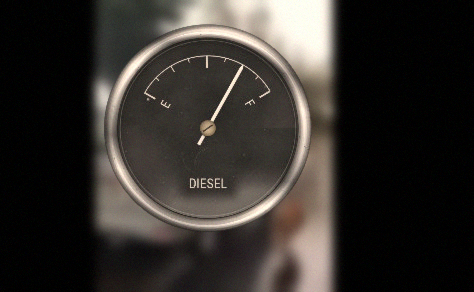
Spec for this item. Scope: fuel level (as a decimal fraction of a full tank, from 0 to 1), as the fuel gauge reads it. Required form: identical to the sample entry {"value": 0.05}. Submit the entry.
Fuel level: {"value": 0.75}
